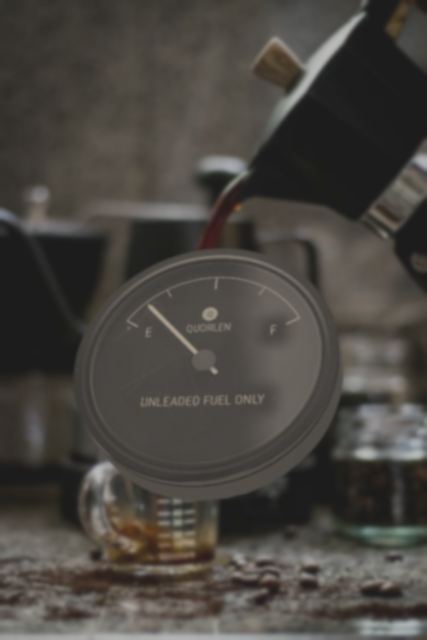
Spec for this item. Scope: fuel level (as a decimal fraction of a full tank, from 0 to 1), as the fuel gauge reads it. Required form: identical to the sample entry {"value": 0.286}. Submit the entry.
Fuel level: {"value": 0.125}
